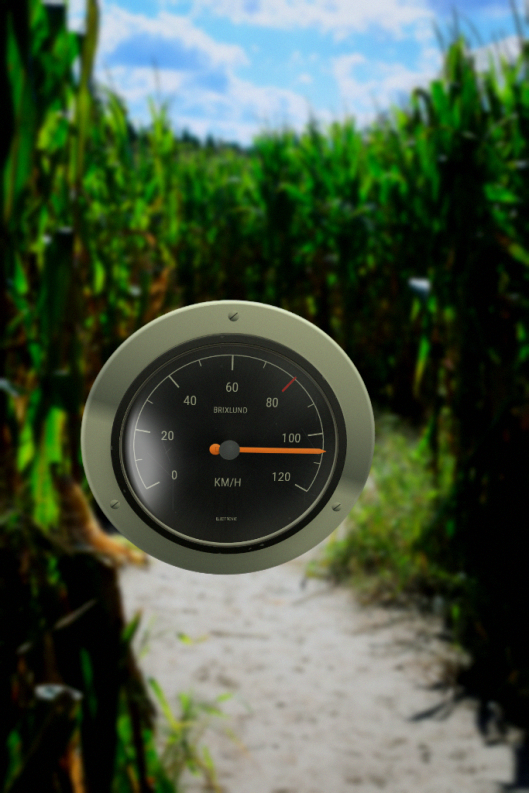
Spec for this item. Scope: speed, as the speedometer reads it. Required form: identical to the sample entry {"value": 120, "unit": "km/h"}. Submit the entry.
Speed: {"value": 105, "unit": "km/h"}
